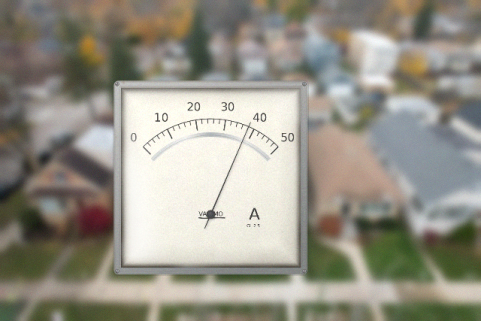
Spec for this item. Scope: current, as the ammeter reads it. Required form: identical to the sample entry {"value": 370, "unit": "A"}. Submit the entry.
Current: {"value": 38, "unit": "A"}
